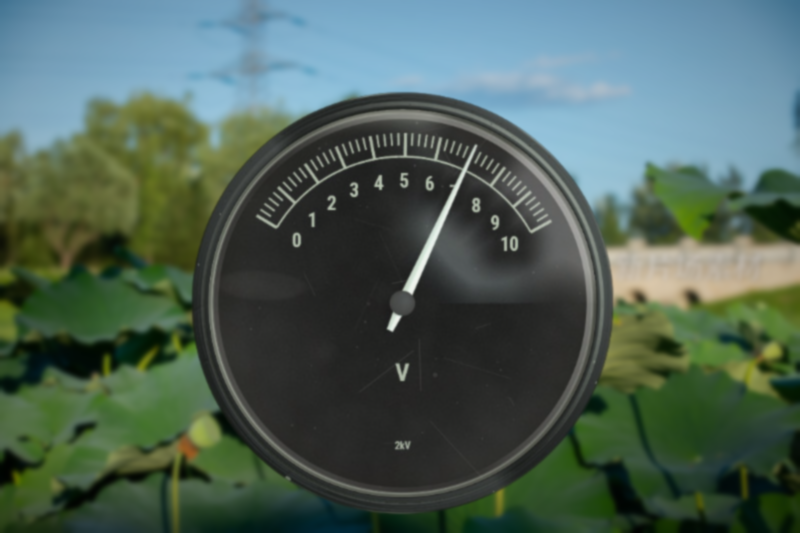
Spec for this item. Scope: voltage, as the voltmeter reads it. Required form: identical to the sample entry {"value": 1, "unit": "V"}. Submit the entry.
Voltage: {"value": 7, "unit": "V"}
